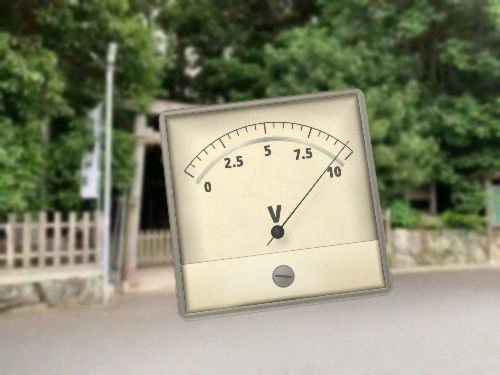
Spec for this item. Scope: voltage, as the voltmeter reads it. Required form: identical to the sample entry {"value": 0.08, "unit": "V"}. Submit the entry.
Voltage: {"value": 9.5, "unit": "V"}
